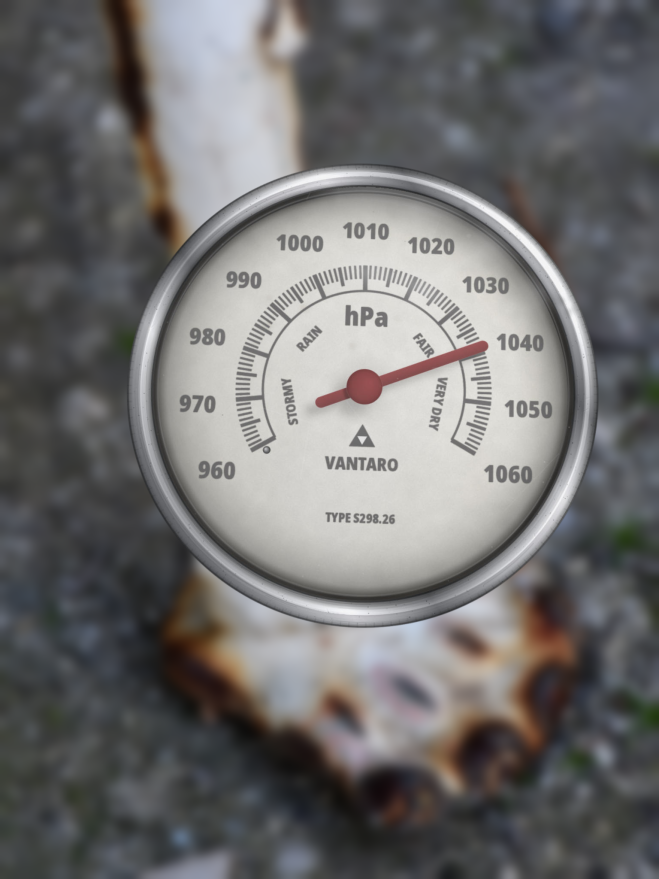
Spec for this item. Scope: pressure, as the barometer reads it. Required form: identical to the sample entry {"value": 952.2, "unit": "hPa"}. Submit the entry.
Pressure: {"value": 1039, "unit": "hPa"}
